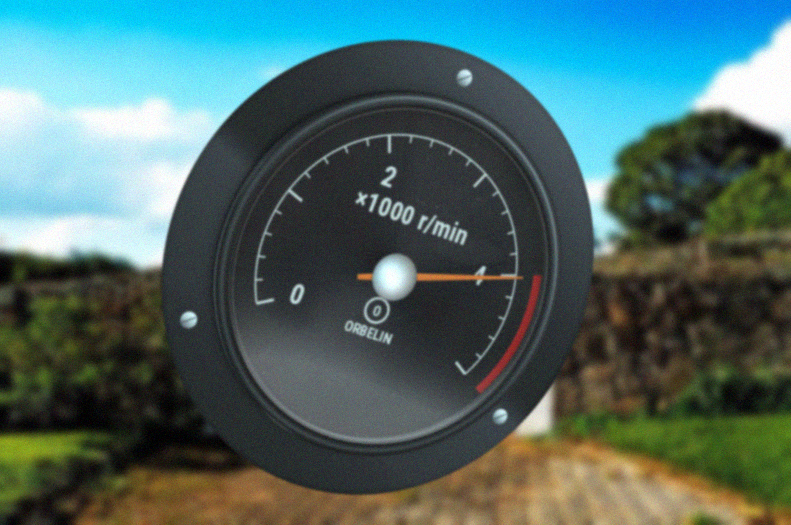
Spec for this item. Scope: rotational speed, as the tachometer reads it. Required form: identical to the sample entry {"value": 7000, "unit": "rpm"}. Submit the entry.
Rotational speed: {"value": 4000, "unit": "rpm"}
